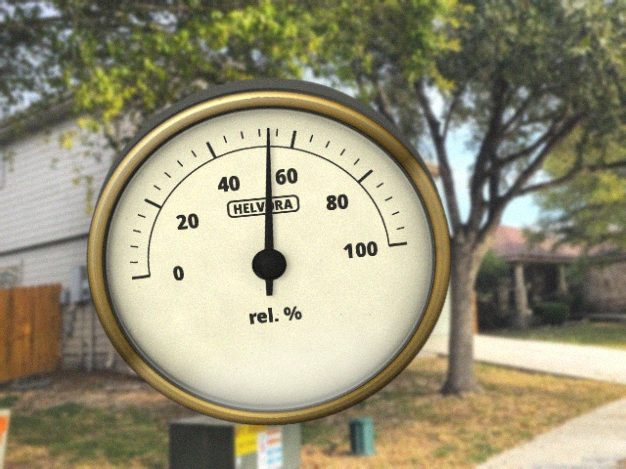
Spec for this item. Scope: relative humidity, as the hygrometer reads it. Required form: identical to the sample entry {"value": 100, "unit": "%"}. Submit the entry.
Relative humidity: {"value": 54, "unit": "%"}
